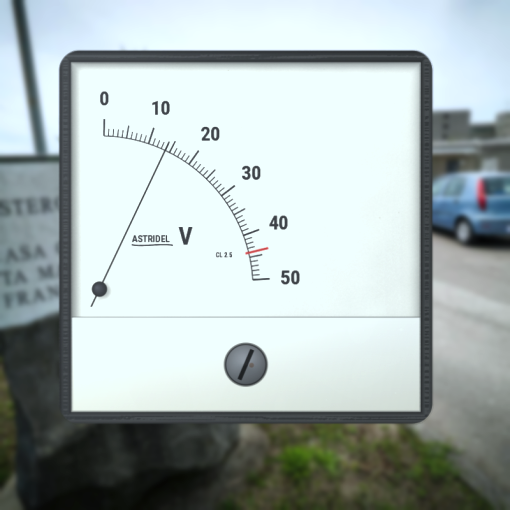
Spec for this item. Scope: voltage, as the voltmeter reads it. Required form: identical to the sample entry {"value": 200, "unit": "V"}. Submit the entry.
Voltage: {"value": 14, "unit": "V"}
